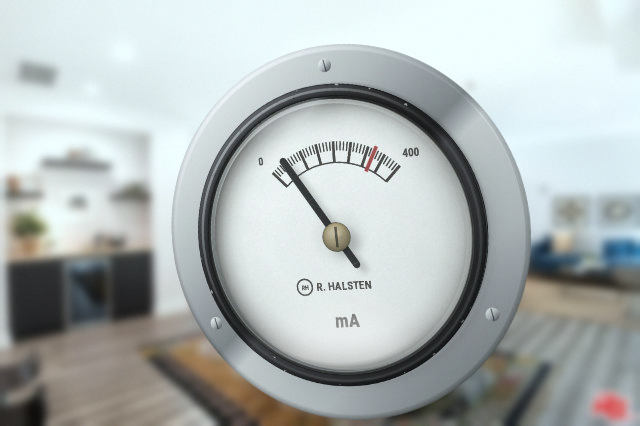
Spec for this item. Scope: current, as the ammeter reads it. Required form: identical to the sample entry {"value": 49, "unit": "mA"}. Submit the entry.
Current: {"value": 50, "unit": "mA"}
